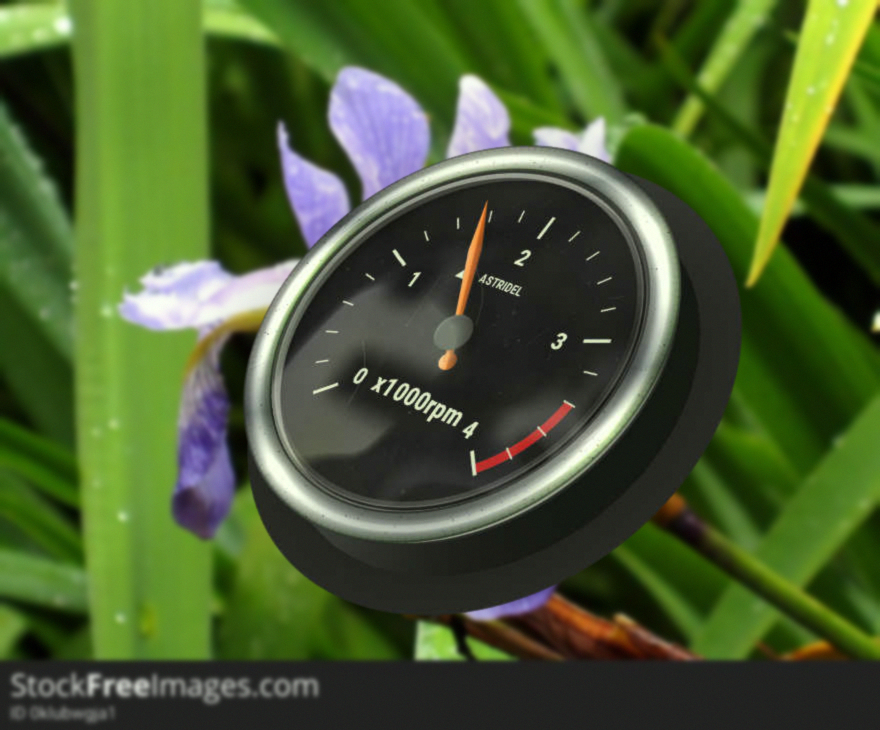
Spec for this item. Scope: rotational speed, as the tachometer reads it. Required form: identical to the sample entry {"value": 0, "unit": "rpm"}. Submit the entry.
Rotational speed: {"value": 1600, "unit": "rpm"}
